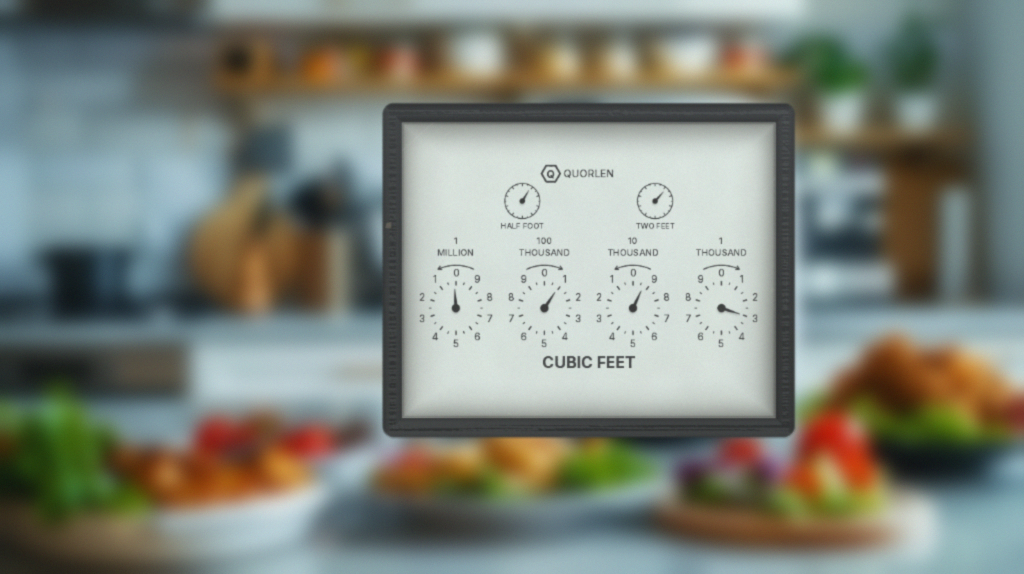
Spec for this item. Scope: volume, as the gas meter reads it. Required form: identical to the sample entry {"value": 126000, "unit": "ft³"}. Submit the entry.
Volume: {"value": 9300, "unit": "ft³"}
